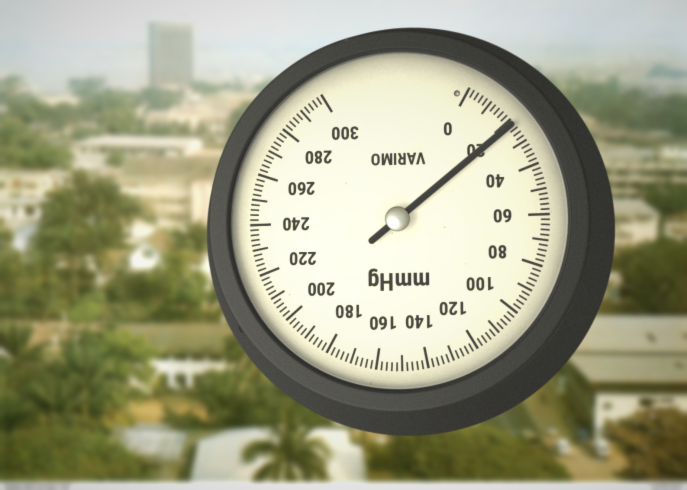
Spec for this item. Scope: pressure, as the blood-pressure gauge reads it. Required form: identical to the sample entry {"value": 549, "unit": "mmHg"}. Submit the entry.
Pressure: {"value": 22, "unit": "mmHg"}
